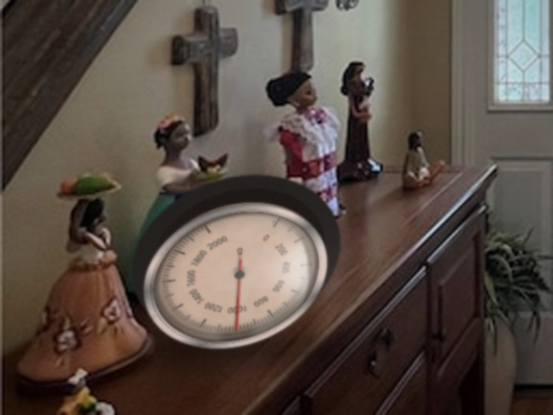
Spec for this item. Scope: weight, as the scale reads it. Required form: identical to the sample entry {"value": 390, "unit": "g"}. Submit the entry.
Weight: {"value": 1000, "unit": "g"}
